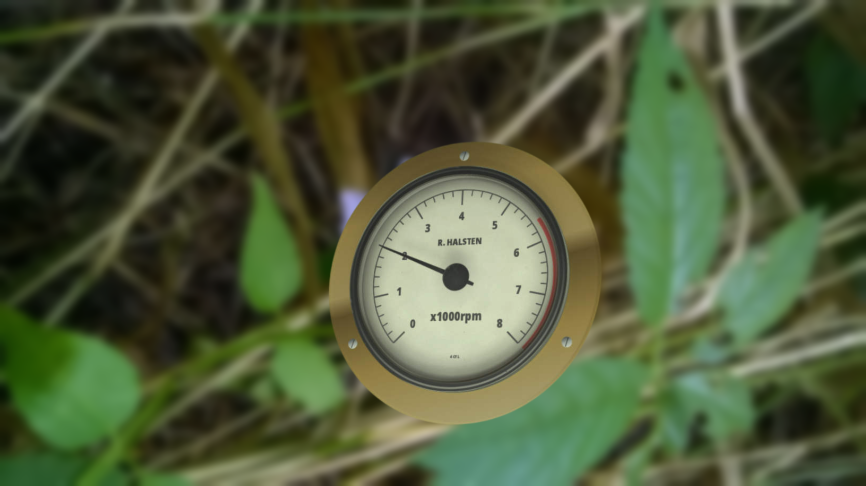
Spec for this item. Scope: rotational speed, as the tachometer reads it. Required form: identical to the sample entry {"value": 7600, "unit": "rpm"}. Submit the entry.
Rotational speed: {"value": 2000, "unit": "rpm"}
